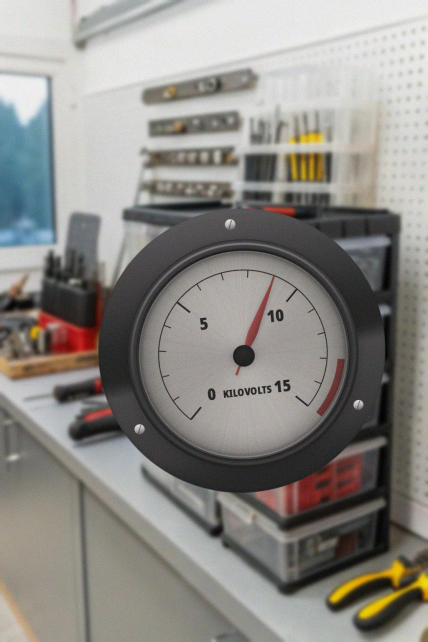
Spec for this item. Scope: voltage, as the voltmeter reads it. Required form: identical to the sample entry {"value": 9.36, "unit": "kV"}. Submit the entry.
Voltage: {"value": 9, "unit": "kV"}
